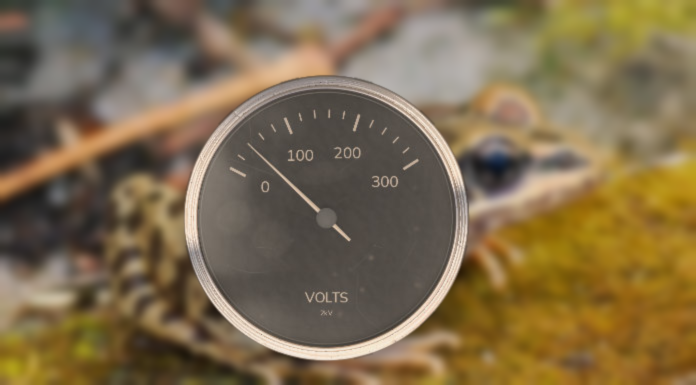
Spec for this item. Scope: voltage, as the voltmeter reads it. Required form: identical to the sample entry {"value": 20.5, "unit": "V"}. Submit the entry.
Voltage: {"value": 40, "unit": "V"}
